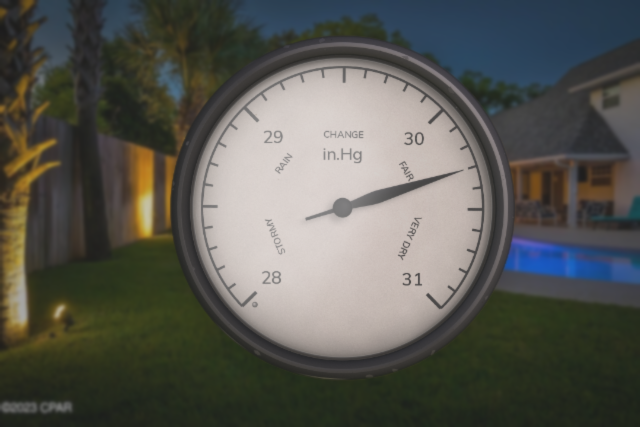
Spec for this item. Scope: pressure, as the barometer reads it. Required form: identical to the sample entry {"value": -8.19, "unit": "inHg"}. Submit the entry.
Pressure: {"value": 30.3, "unit": "inHg"}
